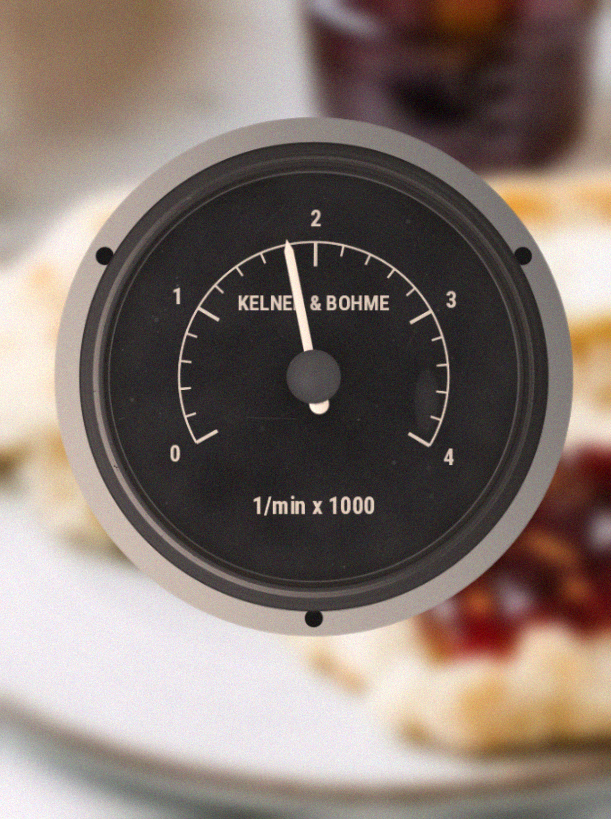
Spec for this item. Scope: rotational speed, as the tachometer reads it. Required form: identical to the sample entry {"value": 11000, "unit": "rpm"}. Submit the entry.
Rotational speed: {"value": 1800, "unit": "rpm"}
